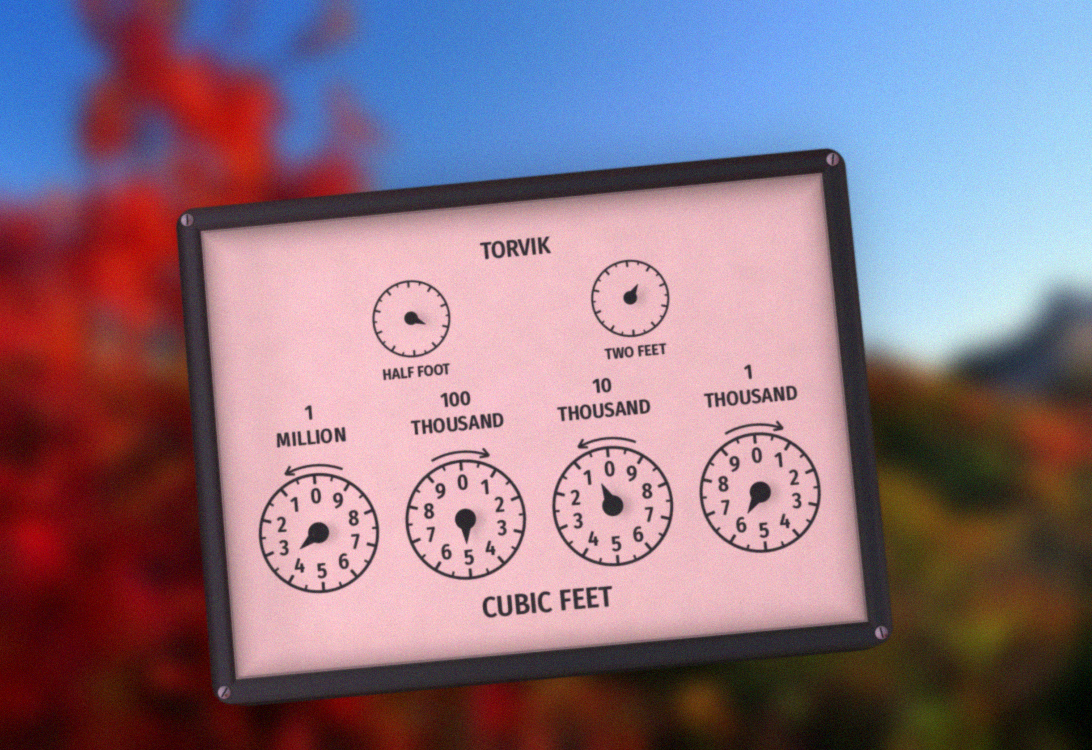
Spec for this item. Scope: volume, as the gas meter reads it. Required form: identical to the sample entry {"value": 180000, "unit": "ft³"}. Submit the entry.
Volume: {"value": 350600, "unit": "ft³"}
